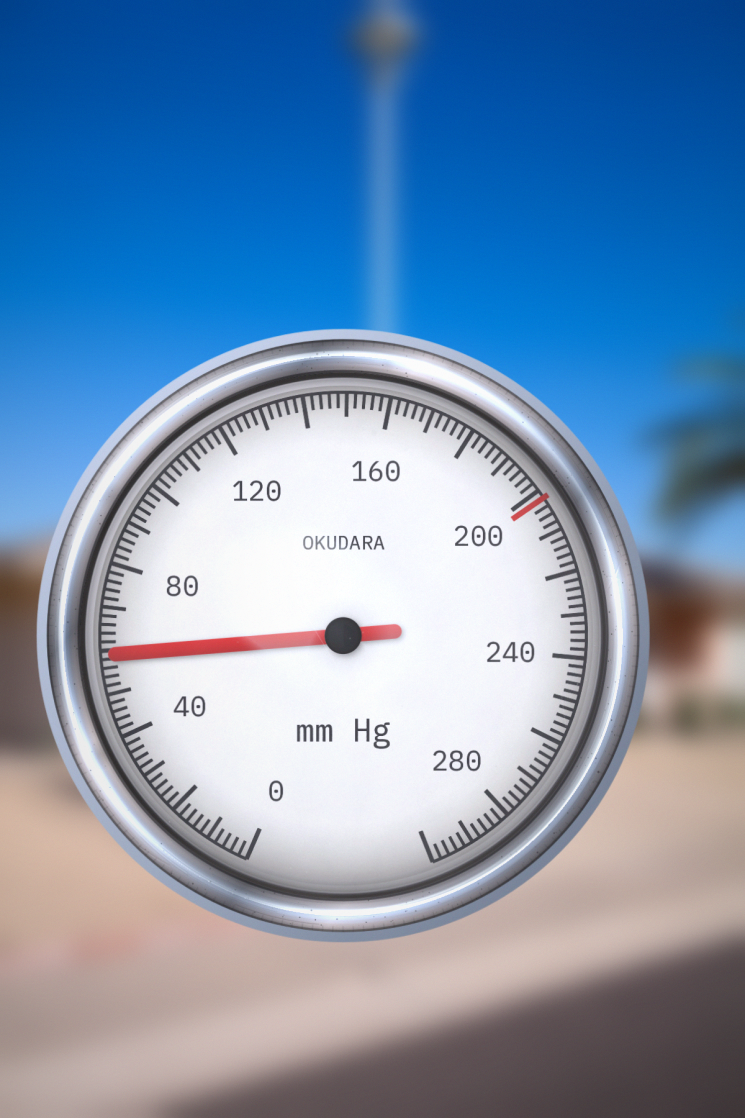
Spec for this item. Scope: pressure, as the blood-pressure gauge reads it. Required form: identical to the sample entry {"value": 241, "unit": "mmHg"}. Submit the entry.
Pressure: {"value": 59, "unit": "mmHg"}
